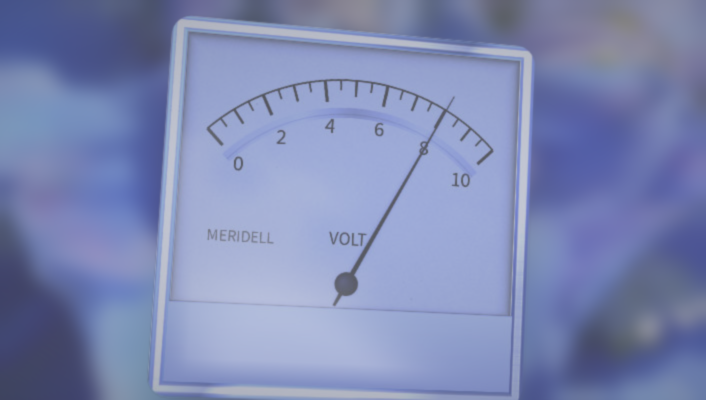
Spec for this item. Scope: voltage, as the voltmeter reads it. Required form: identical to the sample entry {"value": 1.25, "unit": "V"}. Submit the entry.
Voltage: {"value": 8, "unit": "V"}
